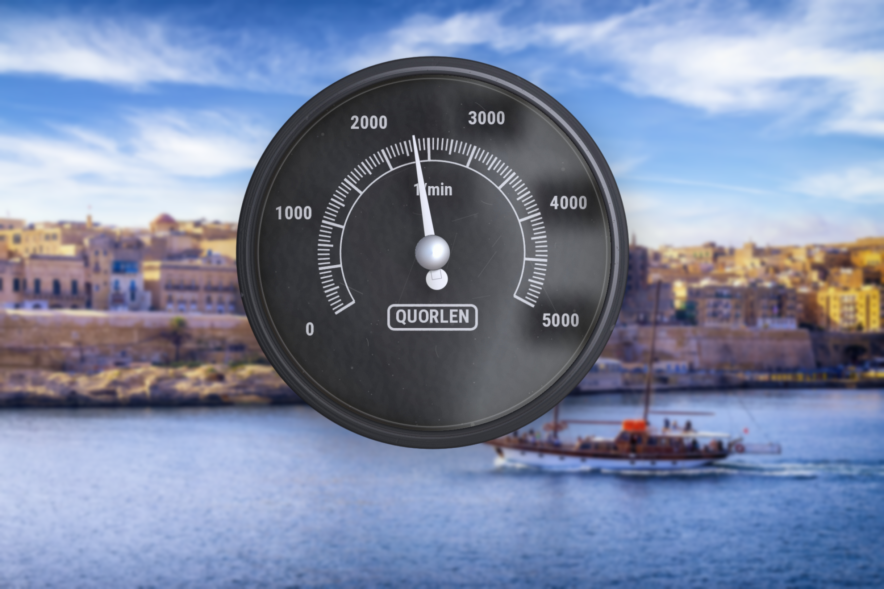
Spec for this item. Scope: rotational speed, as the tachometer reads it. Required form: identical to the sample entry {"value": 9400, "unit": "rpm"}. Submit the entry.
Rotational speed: {"value": 2350, "unit": "rpm"}
